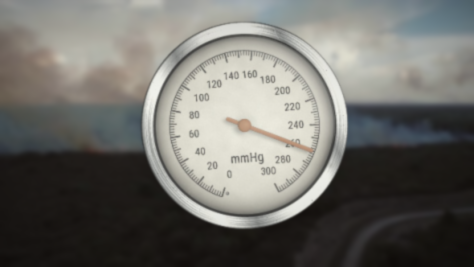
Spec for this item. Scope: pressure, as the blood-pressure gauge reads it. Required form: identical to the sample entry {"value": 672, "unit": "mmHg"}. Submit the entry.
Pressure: {"value": 260, "unit": "mmHg"}
